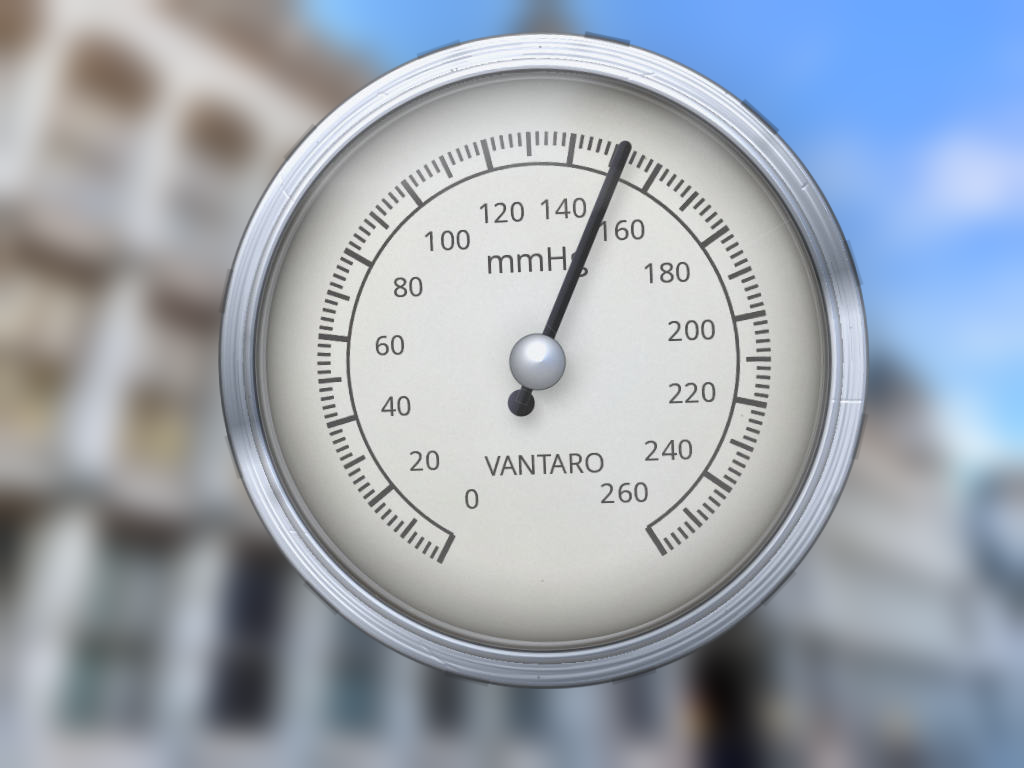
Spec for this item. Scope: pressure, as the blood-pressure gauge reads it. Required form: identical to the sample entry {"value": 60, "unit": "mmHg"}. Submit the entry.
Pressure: {"value": 152, "unit": "mmHg"}
